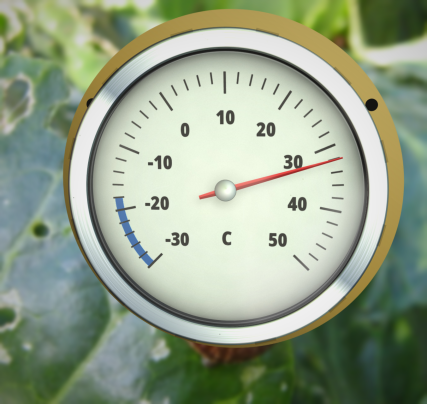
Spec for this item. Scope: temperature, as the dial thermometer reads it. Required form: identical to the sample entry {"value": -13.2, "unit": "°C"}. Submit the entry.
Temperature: {"value": 32, "unit": "°C"}
